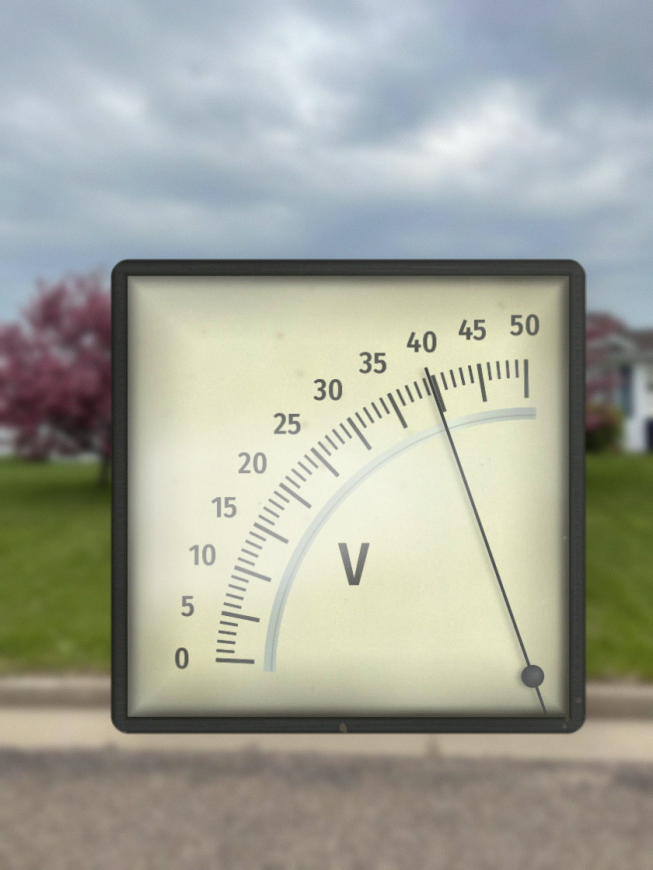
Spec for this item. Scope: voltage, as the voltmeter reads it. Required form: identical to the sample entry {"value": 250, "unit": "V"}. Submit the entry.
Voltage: {"value": 39.5, "unit": "V"}
